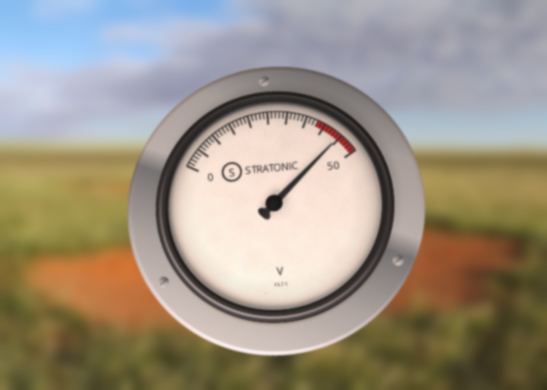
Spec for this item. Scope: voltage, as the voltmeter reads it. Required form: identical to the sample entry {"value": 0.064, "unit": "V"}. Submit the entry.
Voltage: {"value": 45, "unit": "V"}
